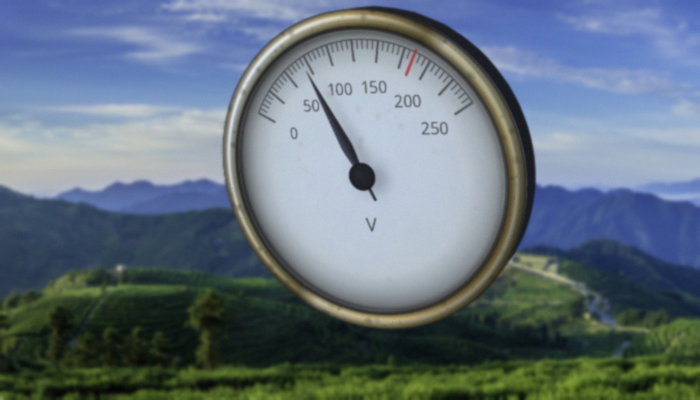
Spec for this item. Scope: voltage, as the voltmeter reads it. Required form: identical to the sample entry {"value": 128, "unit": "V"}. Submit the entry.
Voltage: {"value": 75, "unit": "V"}
